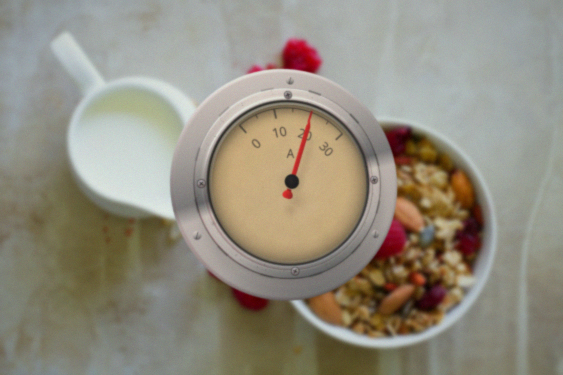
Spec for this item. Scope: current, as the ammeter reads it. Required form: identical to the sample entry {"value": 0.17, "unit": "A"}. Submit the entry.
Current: {"value": 20, "unit": "A"}
